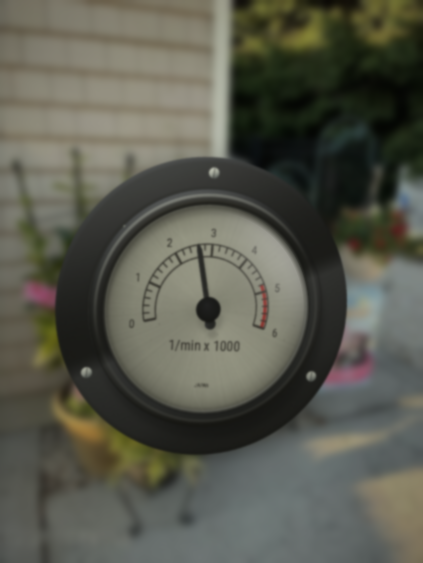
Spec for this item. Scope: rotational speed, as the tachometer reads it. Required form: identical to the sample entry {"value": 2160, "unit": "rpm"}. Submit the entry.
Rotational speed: {"value": 2600, "unit": "rpm"}
